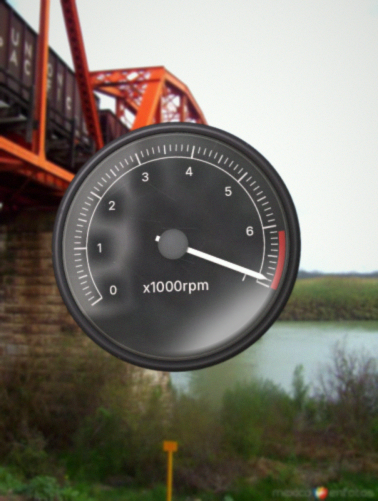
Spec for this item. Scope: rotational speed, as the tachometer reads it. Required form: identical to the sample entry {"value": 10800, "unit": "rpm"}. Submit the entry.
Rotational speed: {"value": 6900, "unit": "rpm"}
